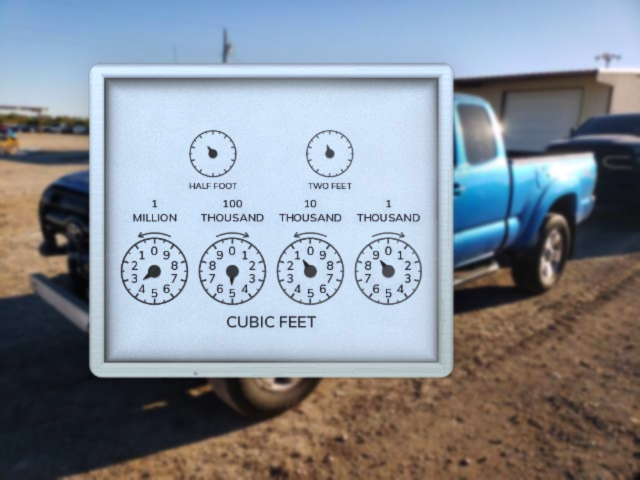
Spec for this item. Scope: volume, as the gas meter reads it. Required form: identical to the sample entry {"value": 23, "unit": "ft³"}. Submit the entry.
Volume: {"value": 350900, "unit": "ft³"}
